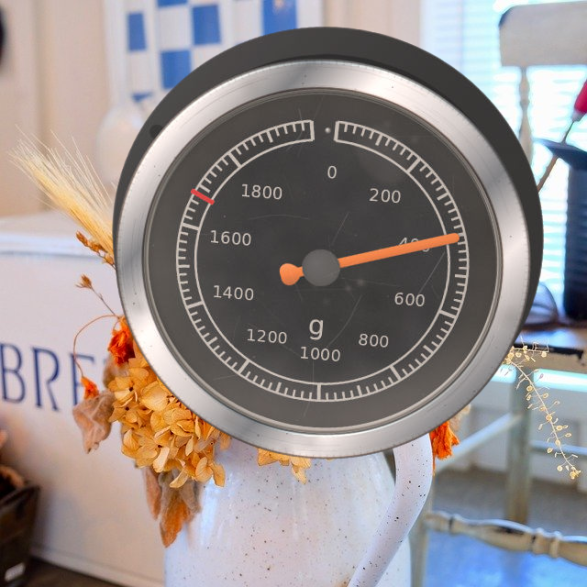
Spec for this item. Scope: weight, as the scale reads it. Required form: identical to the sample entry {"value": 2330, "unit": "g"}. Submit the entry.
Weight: {"value": 400, "unit": "g"}
